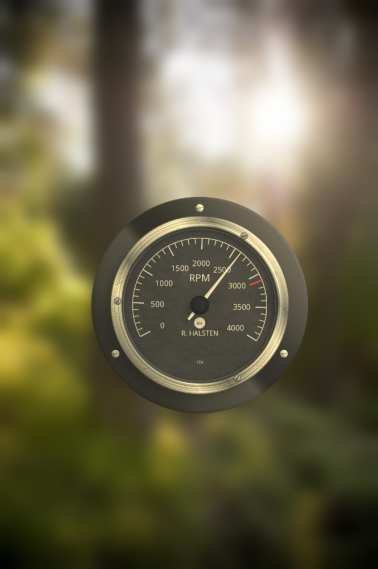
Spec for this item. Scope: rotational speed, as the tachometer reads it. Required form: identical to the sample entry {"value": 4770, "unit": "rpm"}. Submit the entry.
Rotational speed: {"value": 2600, "unit": "rpm"}
